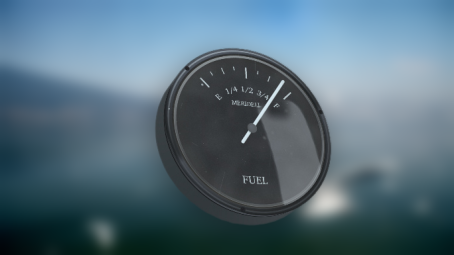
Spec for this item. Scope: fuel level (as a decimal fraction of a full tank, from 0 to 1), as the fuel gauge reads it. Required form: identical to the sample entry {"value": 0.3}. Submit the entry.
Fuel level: {"value": 0.875}
